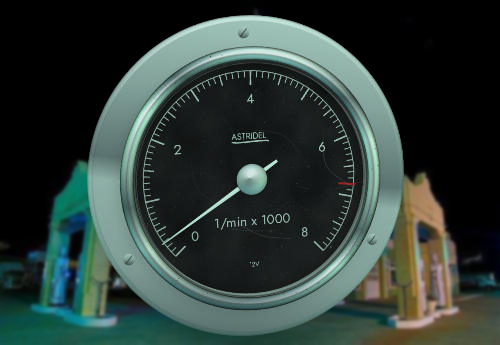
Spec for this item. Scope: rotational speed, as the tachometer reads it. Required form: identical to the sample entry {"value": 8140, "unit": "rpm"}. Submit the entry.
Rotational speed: {"value": 300, "unit": "rpm"}
